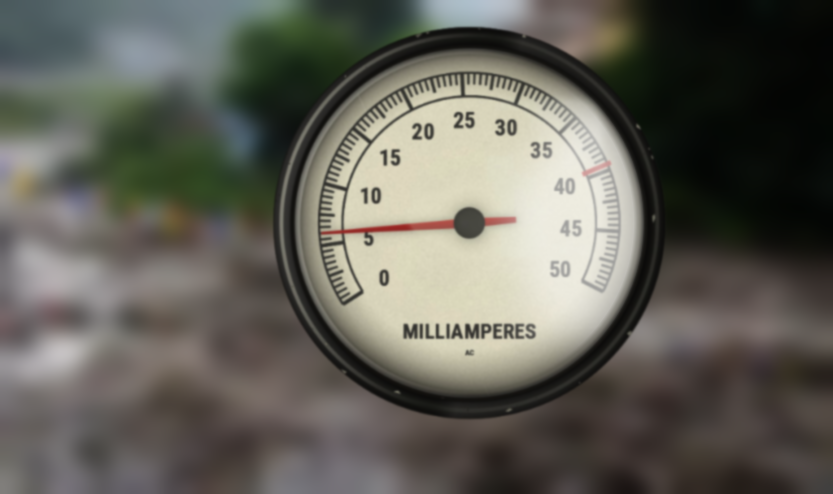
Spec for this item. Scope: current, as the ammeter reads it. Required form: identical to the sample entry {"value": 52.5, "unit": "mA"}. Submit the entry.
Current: {"value": 6, "unit": "mA"}
